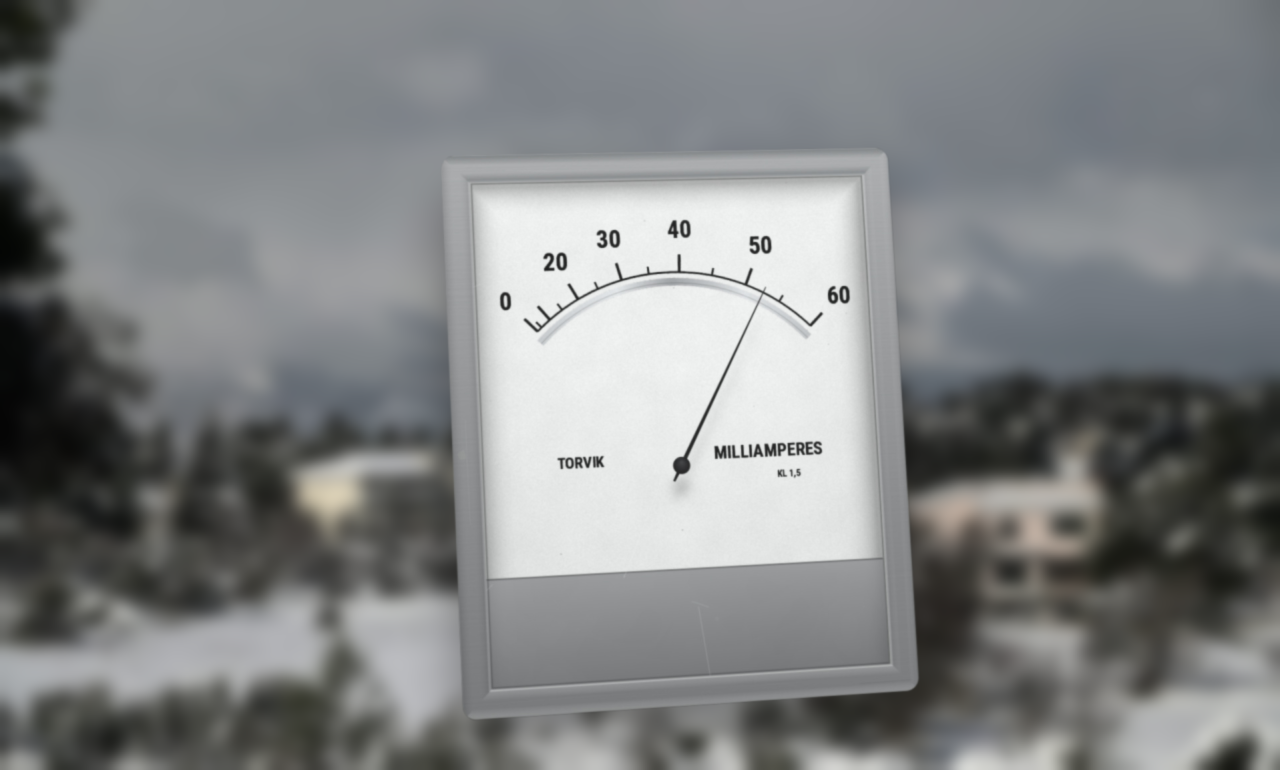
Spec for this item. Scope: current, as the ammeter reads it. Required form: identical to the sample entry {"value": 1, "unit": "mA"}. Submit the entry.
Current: {"value": 52.5, "unit": "mA"}
